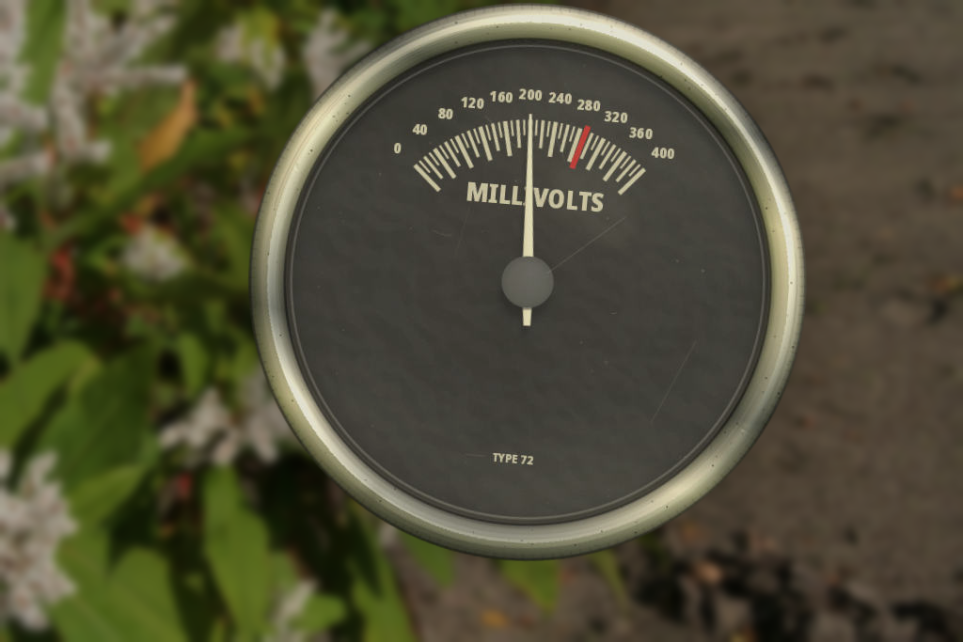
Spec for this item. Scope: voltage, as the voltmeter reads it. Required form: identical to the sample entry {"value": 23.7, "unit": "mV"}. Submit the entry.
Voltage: {"value": 200, "unit": "mV"}
